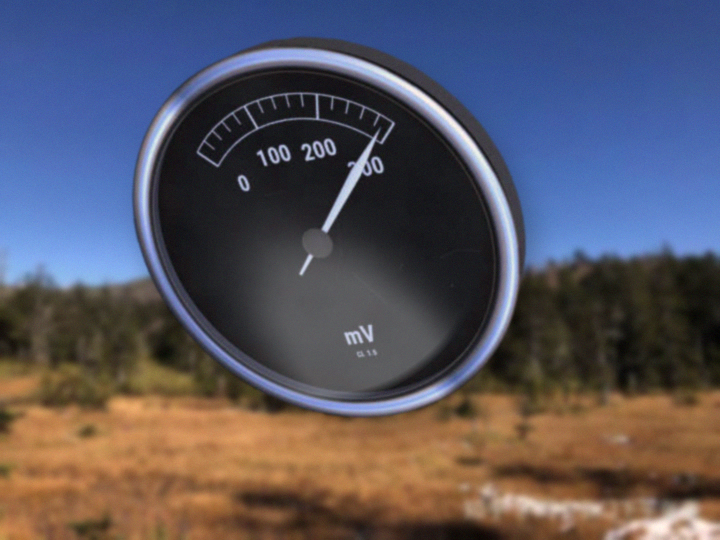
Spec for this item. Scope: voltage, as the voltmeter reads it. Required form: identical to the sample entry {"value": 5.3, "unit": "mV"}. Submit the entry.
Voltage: {"value": 290, "unit": "mV"}
